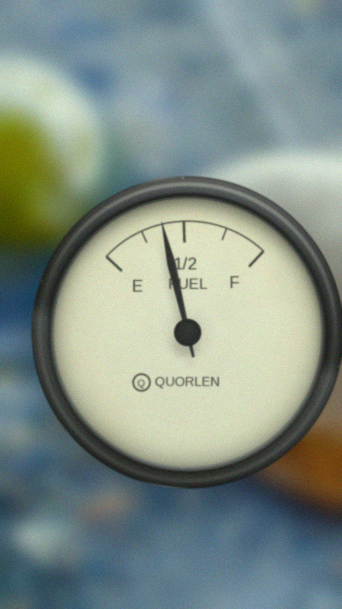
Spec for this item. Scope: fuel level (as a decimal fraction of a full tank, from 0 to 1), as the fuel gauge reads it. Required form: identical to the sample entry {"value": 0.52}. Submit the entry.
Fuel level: {"value": 0.375}
